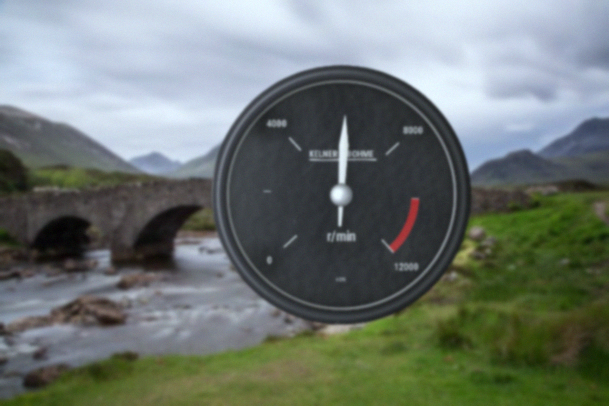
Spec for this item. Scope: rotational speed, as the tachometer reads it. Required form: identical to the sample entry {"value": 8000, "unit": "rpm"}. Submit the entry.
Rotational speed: {"value": 6000, "unit": "rpm"}
